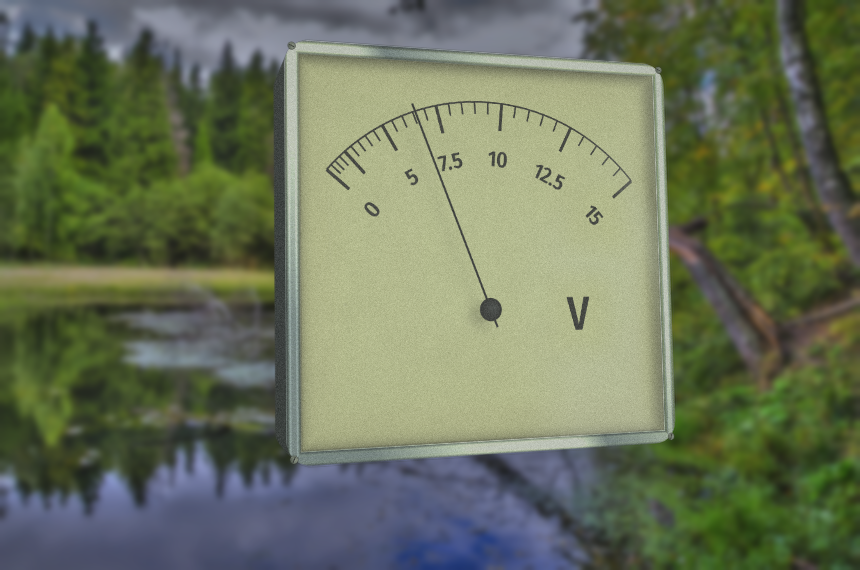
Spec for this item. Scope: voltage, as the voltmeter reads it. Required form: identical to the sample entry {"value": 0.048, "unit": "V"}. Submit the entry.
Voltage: {"value": 6.5, "unit": "V"}
